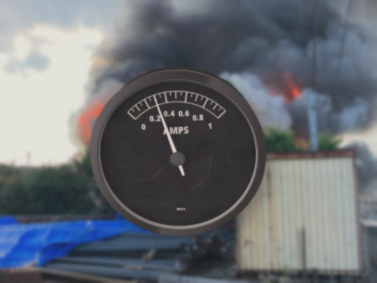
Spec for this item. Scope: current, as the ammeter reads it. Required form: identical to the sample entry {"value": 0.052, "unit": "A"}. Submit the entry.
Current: {"value": 0.3, "unit": "A"}
